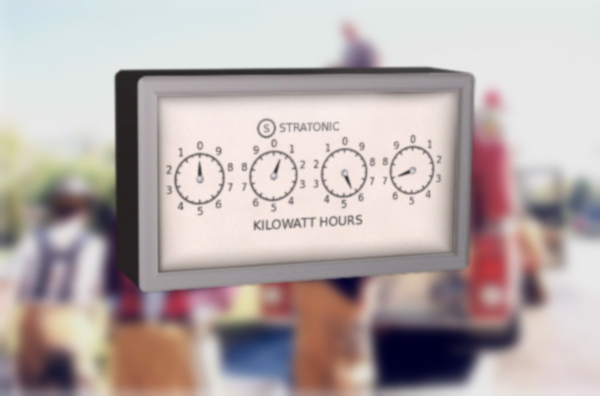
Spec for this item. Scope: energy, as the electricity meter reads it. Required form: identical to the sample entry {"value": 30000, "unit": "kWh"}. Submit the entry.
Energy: {"value": 57, "unit": "kWh"}
